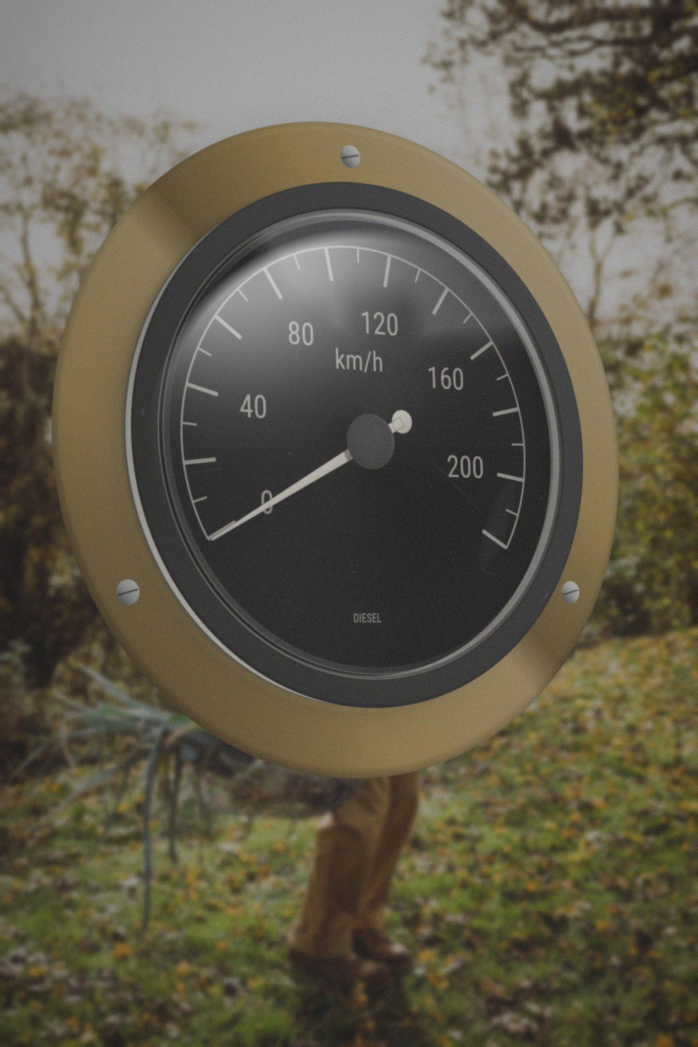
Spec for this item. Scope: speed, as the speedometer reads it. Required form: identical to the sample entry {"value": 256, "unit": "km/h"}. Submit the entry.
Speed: {"value": 0, "unit": "km/h"}
